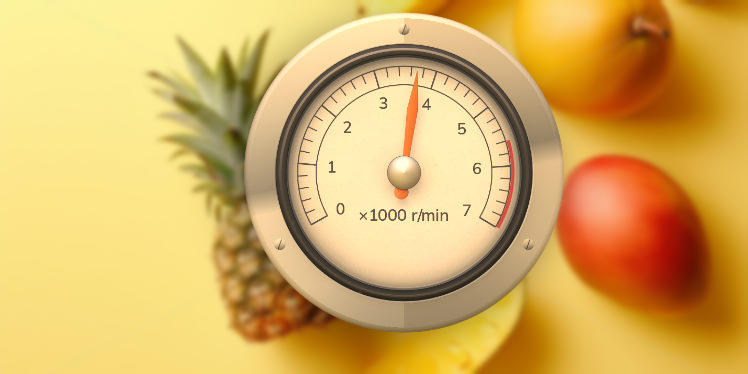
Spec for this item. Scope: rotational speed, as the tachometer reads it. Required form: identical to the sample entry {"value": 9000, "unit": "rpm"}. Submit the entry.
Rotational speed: {"value": 3700, "unit": "rpm"}
